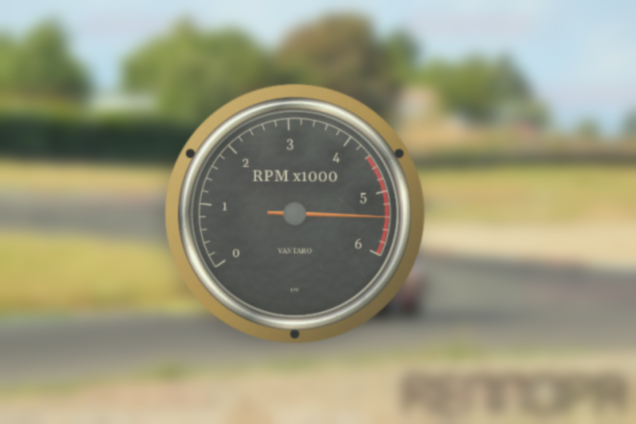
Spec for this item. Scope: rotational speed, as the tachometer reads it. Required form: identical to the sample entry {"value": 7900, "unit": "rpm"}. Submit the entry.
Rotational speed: {"value": 5400, "unit": "rpm"}
